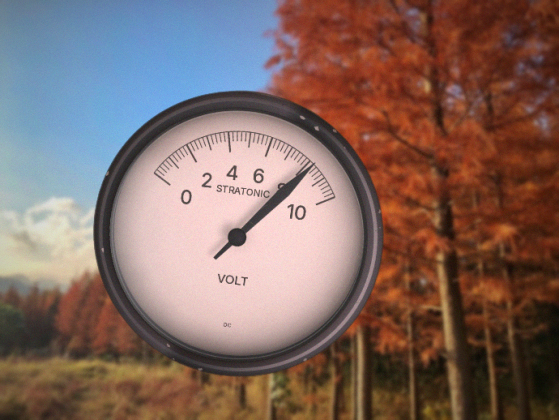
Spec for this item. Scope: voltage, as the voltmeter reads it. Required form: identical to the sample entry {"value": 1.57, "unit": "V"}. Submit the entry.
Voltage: {"value": 8.2, "unit": "V"}
